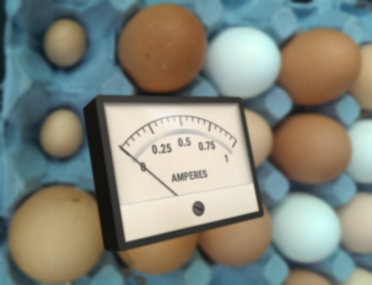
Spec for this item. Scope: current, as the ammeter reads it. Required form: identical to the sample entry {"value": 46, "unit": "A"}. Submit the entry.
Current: {"value": 0, "unit": "A"}
